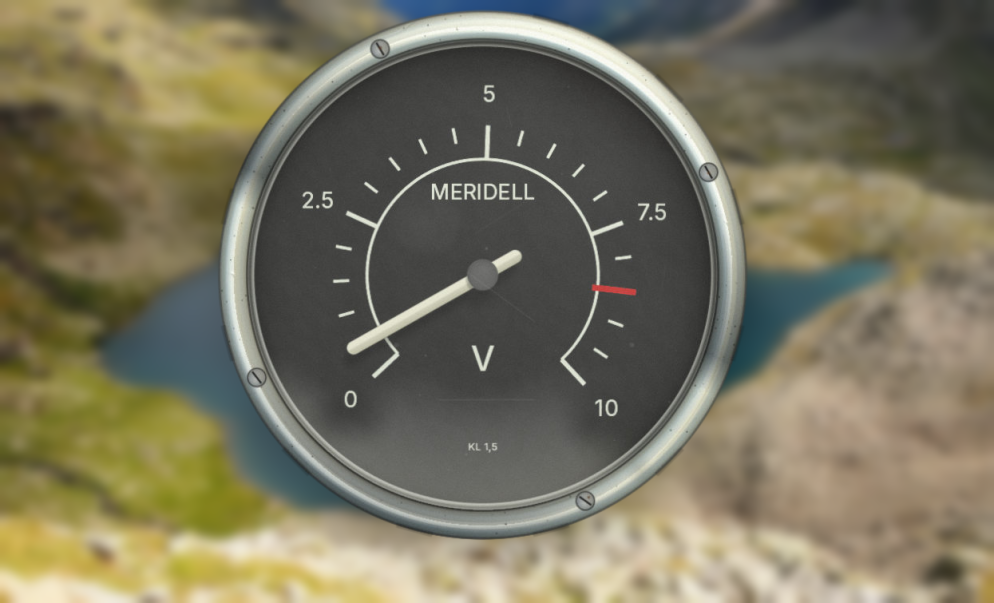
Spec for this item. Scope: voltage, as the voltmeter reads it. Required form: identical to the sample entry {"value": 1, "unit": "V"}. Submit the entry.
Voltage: {"value": 0.5, "unit": "V"}
